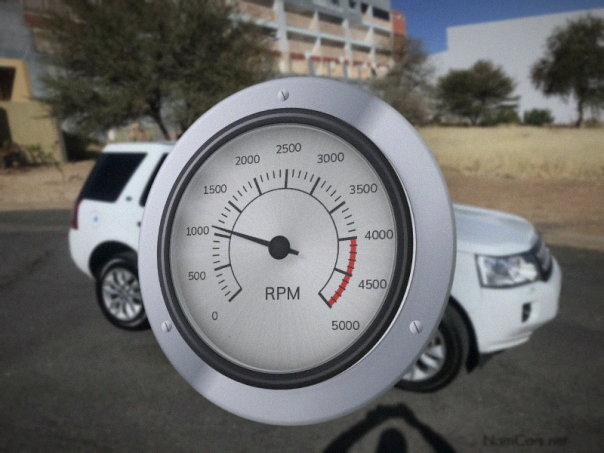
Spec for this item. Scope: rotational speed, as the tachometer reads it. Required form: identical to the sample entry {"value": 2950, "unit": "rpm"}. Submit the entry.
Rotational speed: {"value": 1100, "unit": "rpm"}
